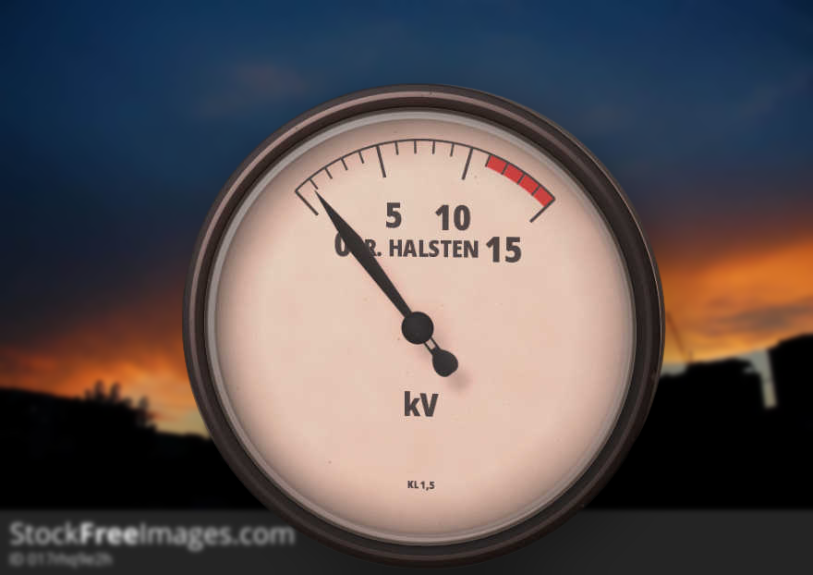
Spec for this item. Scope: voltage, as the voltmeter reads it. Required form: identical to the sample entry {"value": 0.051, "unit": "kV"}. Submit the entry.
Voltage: {"value": 1, "unit": "kV"}
